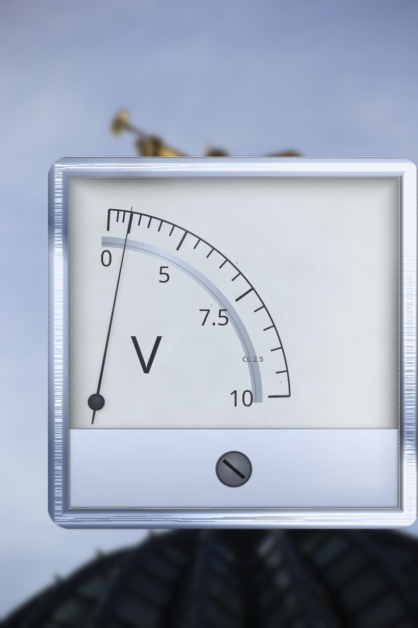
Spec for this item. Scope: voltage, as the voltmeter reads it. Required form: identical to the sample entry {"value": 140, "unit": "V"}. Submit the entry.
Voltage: {"value": 2.5, "unit": "V"}
